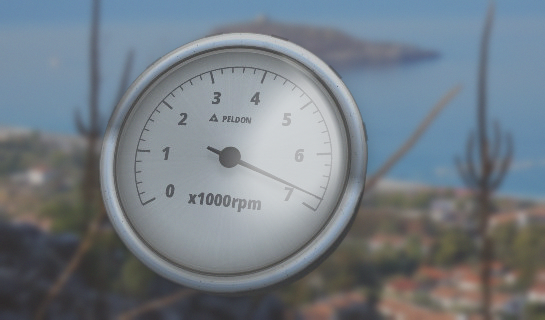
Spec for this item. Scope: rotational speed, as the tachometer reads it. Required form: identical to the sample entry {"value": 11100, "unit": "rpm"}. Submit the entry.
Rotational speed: {"value": 6800, "unit": "rpm"}
